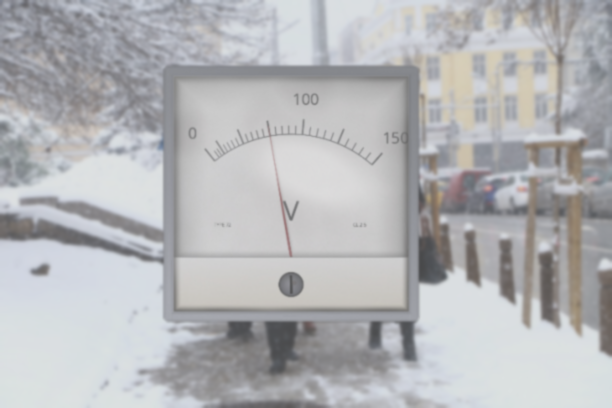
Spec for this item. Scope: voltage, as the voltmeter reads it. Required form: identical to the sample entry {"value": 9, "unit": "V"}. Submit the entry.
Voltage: {"value": 75, "unit": "V"}
